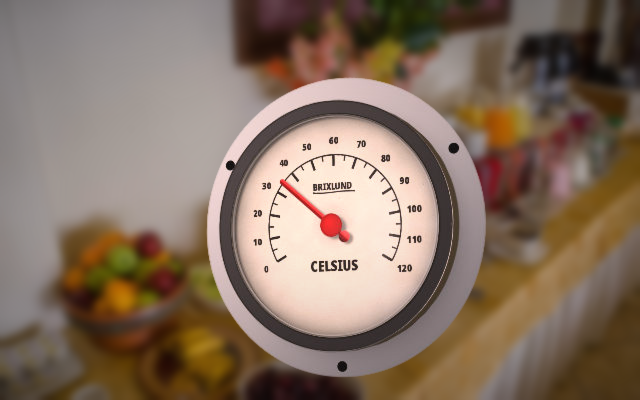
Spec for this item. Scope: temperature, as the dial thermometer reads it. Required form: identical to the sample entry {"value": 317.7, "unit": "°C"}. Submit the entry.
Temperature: {"value": 35, "unit": "°C"}
